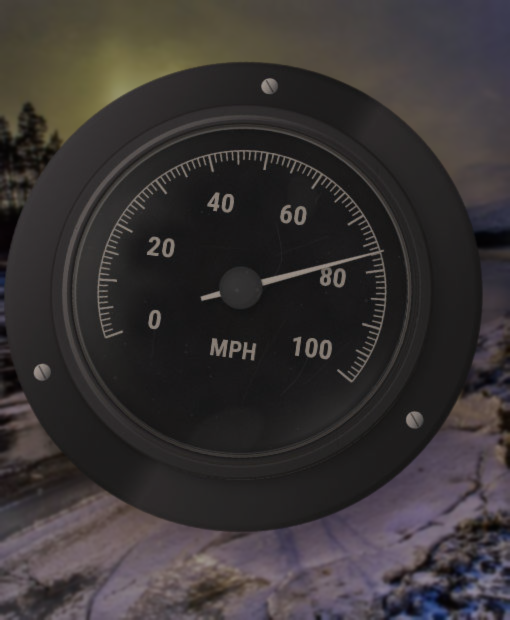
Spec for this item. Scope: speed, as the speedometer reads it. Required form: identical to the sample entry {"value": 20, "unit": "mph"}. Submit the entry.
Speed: {"value": 77, "unit": "mph"}
